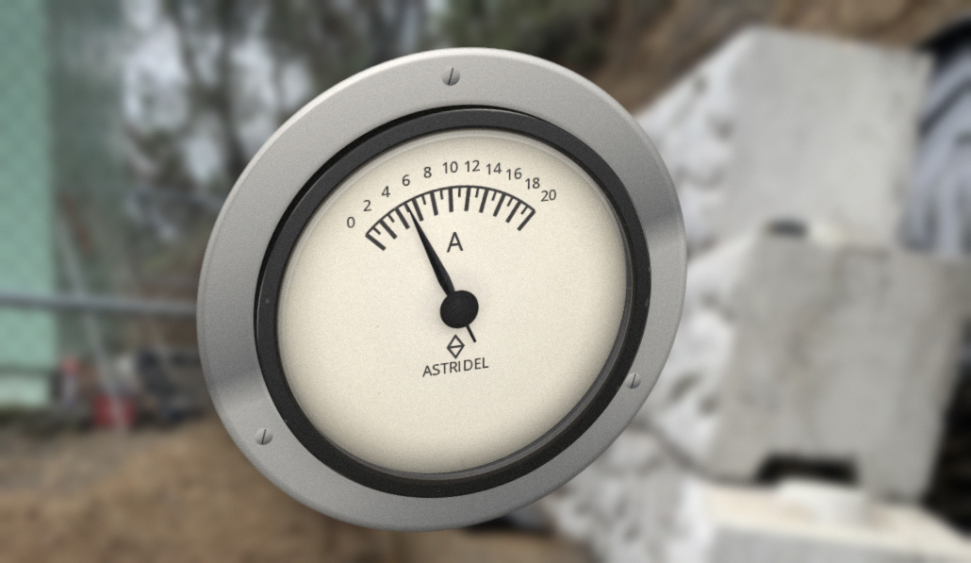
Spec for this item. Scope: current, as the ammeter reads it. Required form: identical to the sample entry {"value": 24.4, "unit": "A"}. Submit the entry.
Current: {"value": 5, "unit": "A"}
